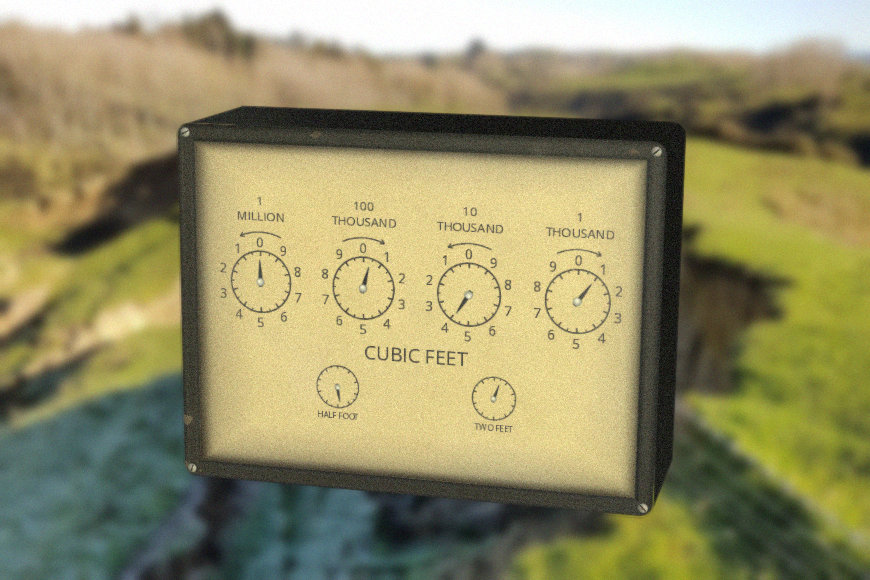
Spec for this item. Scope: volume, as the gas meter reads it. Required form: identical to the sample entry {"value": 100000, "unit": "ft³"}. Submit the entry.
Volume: {"value": 4100, "unit": "ft³"}
